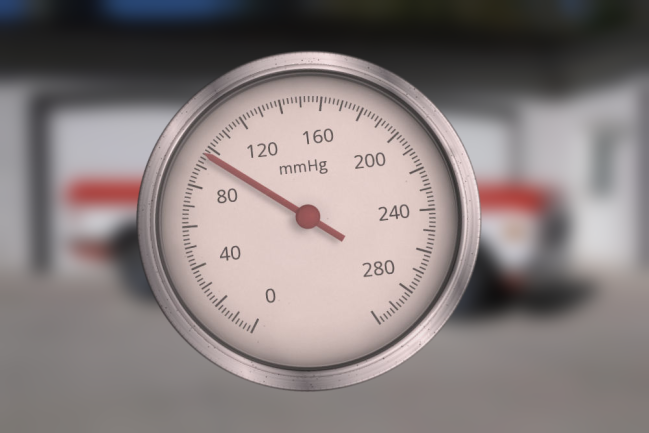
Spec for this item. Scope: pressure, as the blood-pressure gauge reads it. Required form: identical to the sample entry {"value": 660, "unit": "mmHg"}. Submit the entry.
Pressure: {"value": 96, "unit": "mmHg"}
